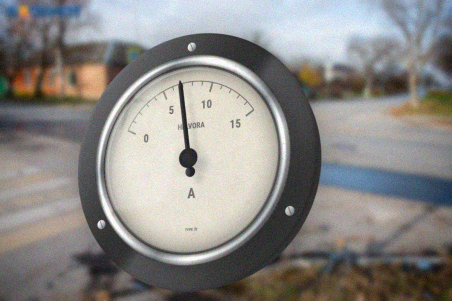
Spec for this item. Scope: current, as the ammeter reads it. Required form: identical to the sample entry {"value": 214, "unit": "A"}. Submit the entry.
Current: {"value": 7, "unit": "A"}
